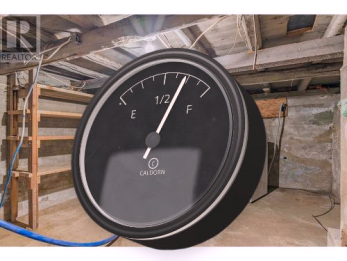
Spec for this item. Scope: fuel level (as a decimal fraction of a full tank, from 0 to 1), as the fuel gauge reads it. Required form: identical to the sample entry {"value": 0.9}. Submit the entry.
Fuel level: {"value": 0.75}
